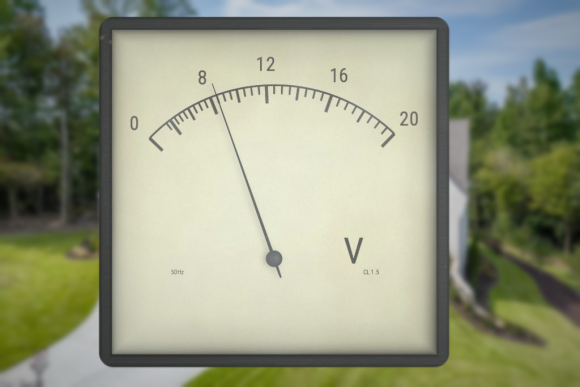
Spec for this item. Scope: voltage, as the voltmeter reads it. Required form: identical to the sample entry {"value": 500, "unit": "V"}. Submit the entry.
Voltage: {"value": 8.5, "unit": "V"}
